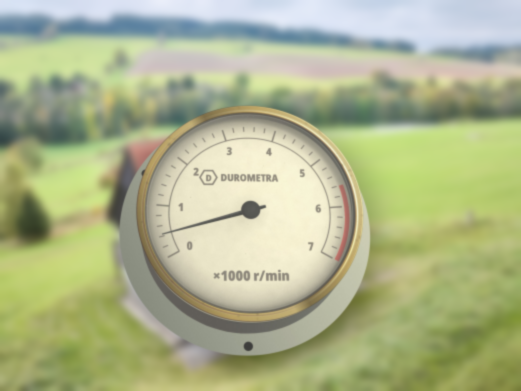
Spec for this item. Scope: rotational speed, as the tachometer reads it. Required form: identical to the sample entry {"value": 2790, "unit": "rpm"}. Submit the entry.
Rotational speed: {"value": 400, "unit": "rpm"}
